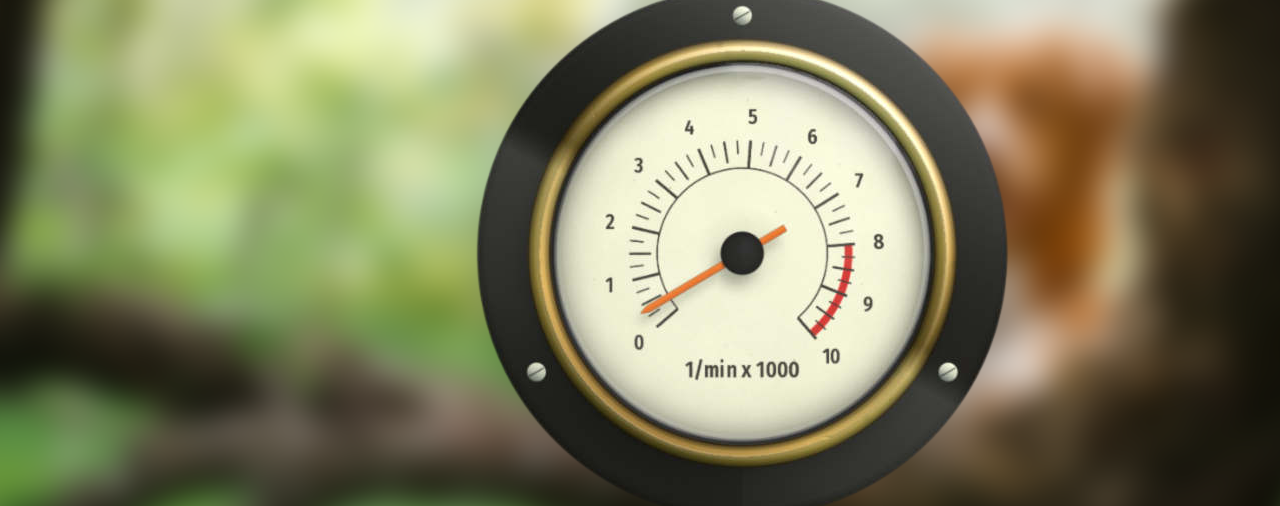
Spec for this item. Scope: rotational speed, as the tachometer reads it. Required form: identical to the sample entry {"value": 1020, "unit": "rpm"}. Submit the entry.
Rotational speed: {"value": 375, "unit": "rpm"}
